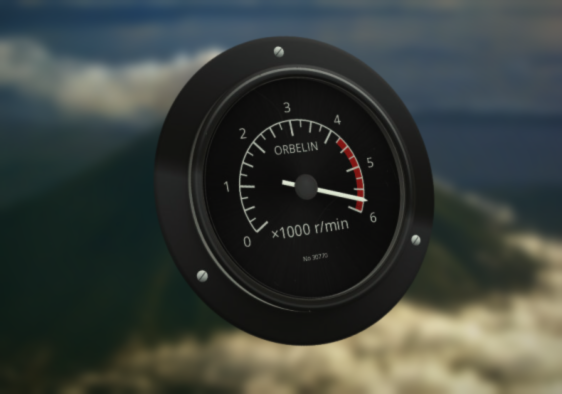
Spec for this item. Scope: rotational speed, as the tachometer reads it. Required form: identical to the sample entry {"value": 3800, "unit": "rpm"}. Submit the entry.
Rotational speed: {"value": 5750, "unit": "rpm"}
